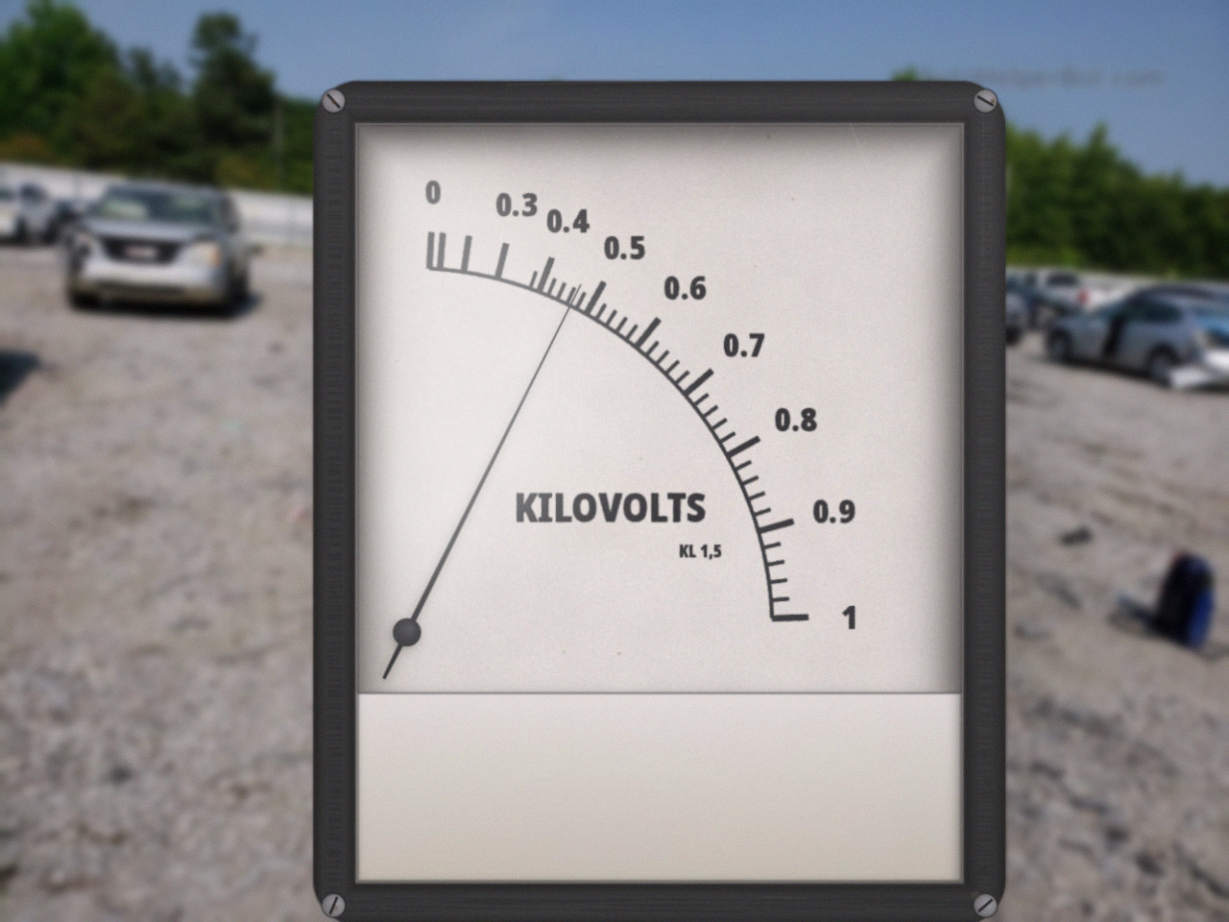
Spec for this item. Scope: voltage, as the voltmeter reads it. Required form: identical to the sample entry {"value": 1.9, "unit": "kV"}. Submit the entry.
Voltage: {"value": 0.47, "unit": "kV"}
